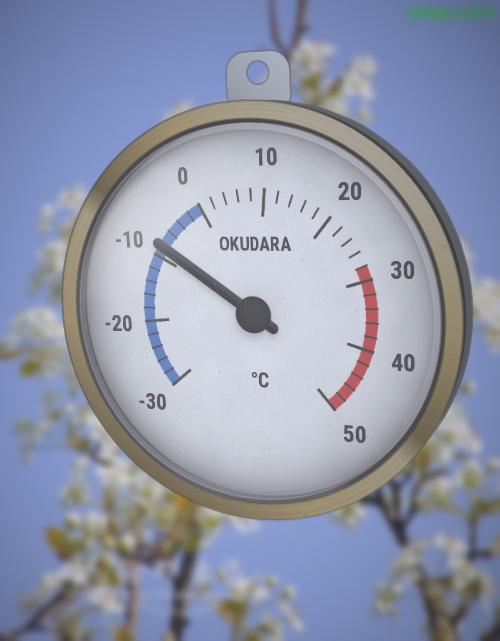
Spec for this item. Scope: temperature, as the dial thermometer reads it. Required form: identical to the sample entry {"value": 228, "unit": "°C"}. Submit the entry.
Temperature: {"value": -8, "unit": "°C"}
